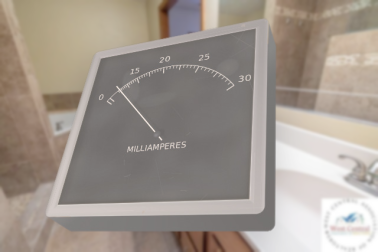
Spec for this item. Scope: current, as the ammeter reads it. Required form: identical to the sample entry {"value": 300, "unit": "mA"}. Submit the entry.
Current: {"value": 10, "unit": "mA"}
